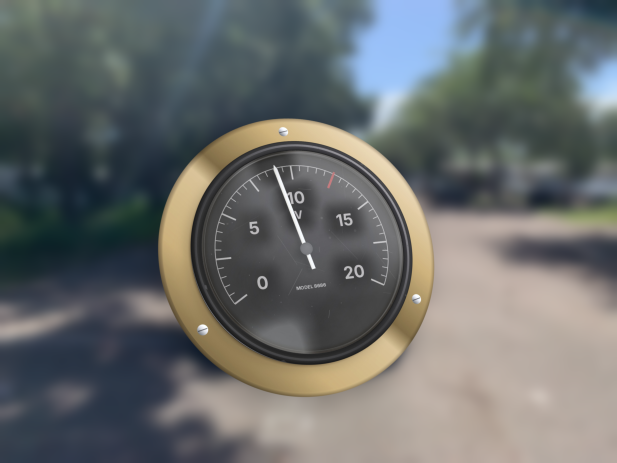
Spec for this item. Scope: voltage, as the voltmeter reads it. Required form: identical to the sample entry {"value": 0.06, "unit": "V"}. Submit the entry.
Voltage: {"value": 9, "unit": "V"}
